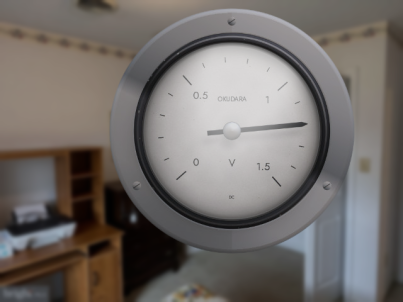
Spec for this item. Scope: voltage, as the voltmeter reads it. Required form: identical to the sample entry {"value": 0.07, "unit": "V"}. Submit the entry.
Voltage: {"value": 1.2, "unit": "V"}
